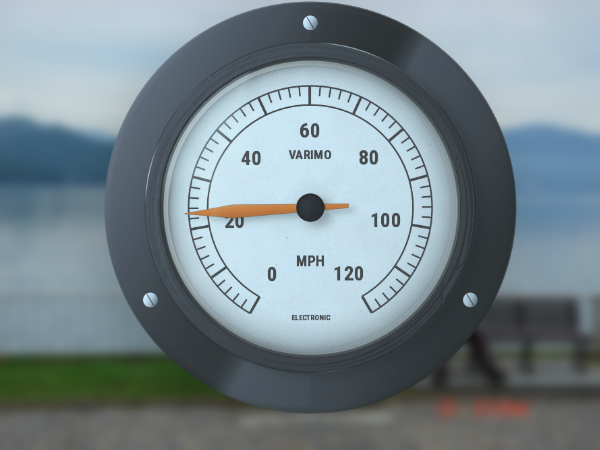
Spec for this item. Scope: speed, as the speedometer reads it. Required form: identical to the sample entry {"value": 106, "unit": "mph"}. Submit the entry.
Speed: {"value": 23, "unit": "mph"}
